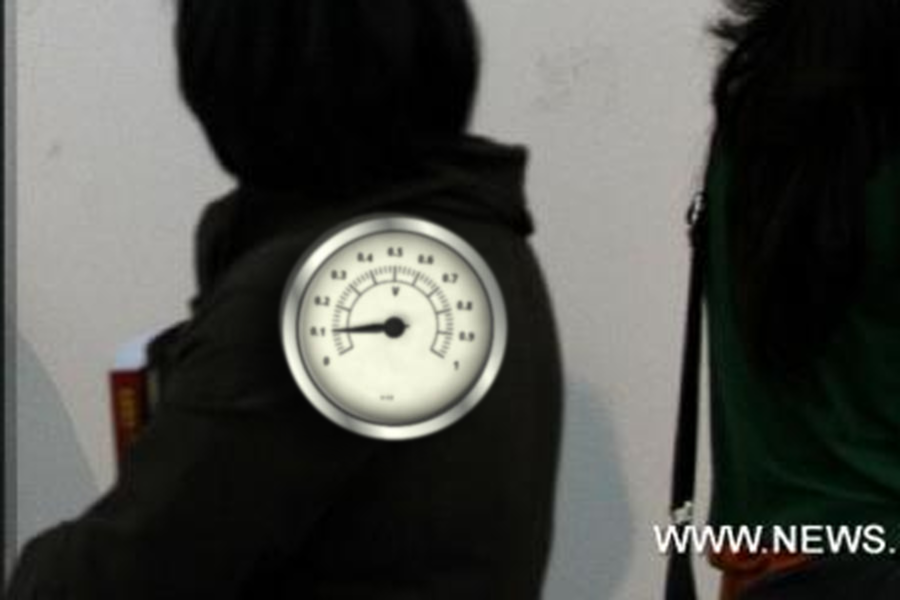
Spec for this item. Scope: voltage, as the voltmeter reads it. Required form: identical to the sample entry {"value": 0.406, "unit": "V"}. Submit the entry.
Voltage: {"value": 0.1, "unit": "V"}
